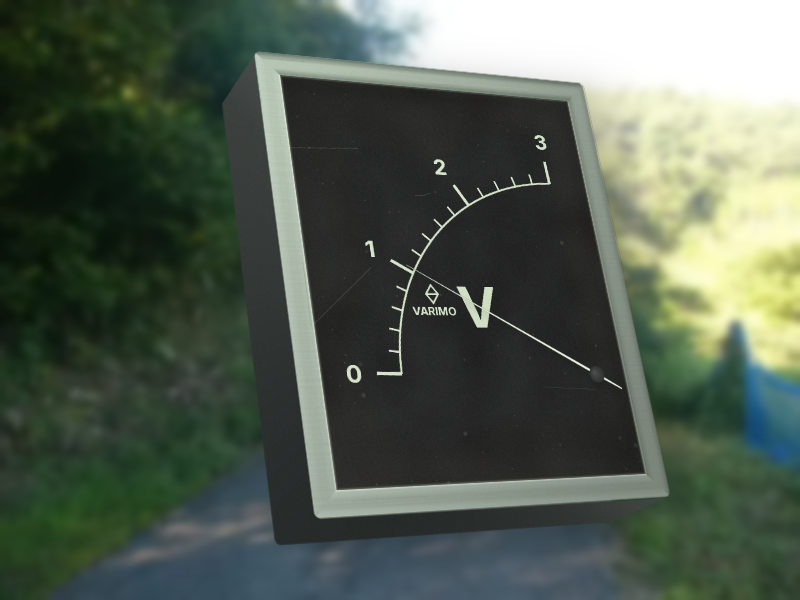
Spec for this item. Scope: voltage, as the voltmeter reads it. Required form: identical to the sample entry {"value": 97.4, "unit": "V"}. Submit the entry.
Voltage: {"value": 1, "unit": "V"}
